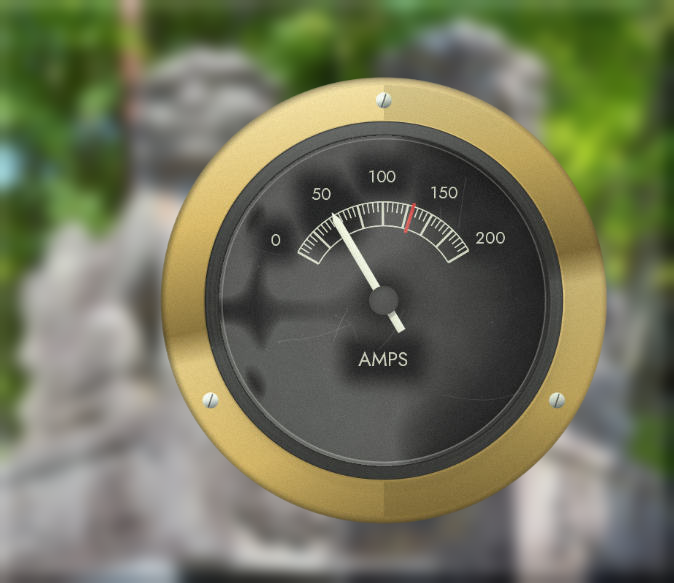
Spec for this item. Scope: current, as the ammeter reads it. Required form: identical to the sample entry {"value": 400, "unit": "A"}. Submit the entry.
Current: {"value": 50, "unit": "A"}
